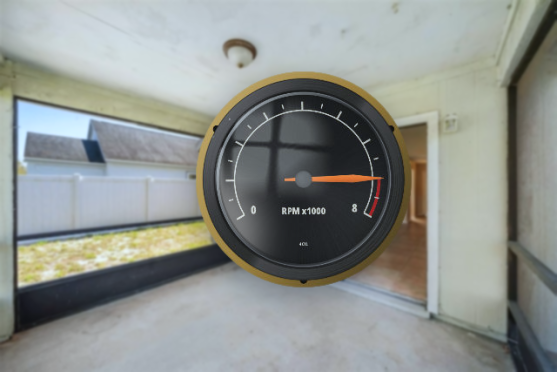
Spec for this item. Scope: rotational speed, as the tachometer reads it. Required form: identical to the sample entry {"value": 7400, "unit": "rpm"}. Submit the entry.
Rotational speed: {"value": 7000, "unit": "rpm"}
